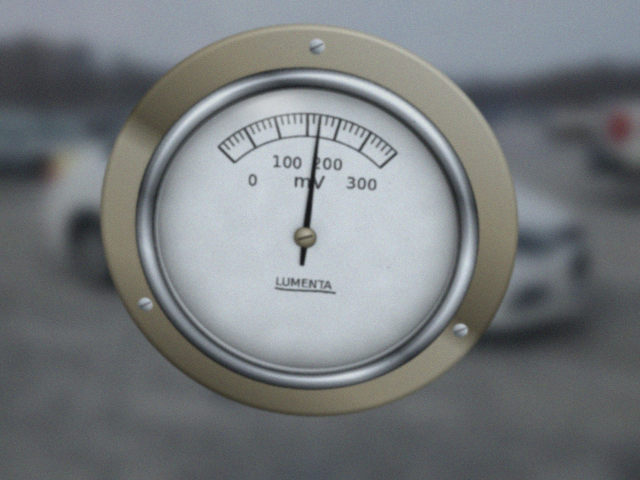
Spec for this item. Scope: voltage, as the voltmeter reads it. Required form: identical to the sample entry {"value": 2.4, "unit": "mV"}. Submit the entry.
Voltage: {"value": 170, "unit": "mV"}
